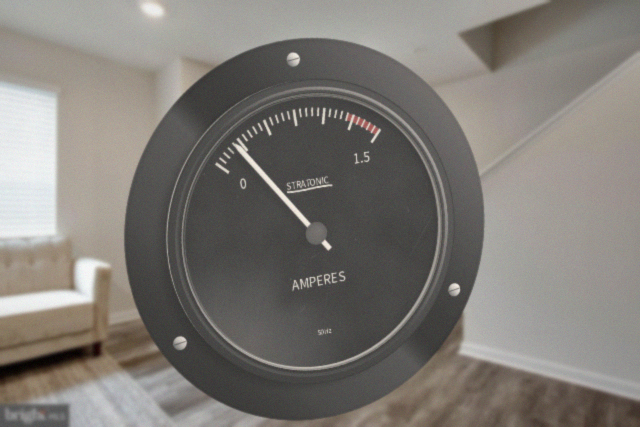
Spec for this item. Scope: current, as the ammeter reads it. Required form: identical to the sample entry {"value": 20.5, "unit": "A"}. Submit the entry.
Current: {"value": 0.2, "unit": "A"}
